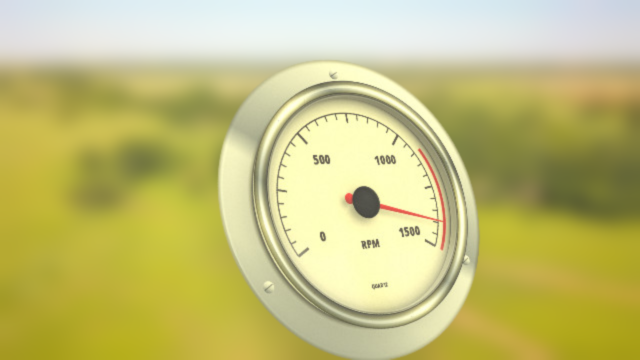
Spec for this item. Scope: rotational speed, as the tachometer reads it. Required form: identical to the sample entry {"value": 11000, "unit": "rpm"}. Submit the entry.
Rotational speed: {"value": 1400, "unit": "rpm"}
